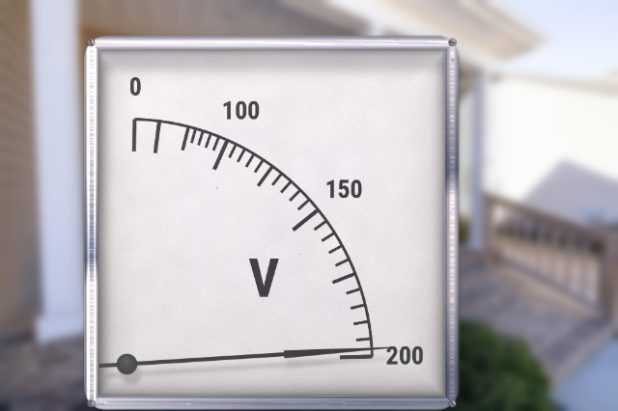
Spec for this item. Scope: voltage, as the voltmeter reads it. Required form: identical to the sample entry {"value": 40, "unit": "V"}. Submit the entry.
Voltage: {"value": 197.5, "unit": "V"}
